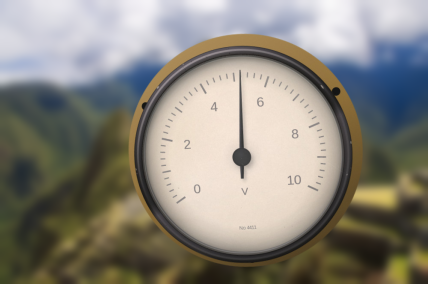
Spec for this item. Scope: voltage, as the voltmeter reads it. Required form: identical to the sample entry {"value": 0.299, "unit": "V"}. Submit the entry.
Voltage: {"value": 5.2, "unit": "V"}
